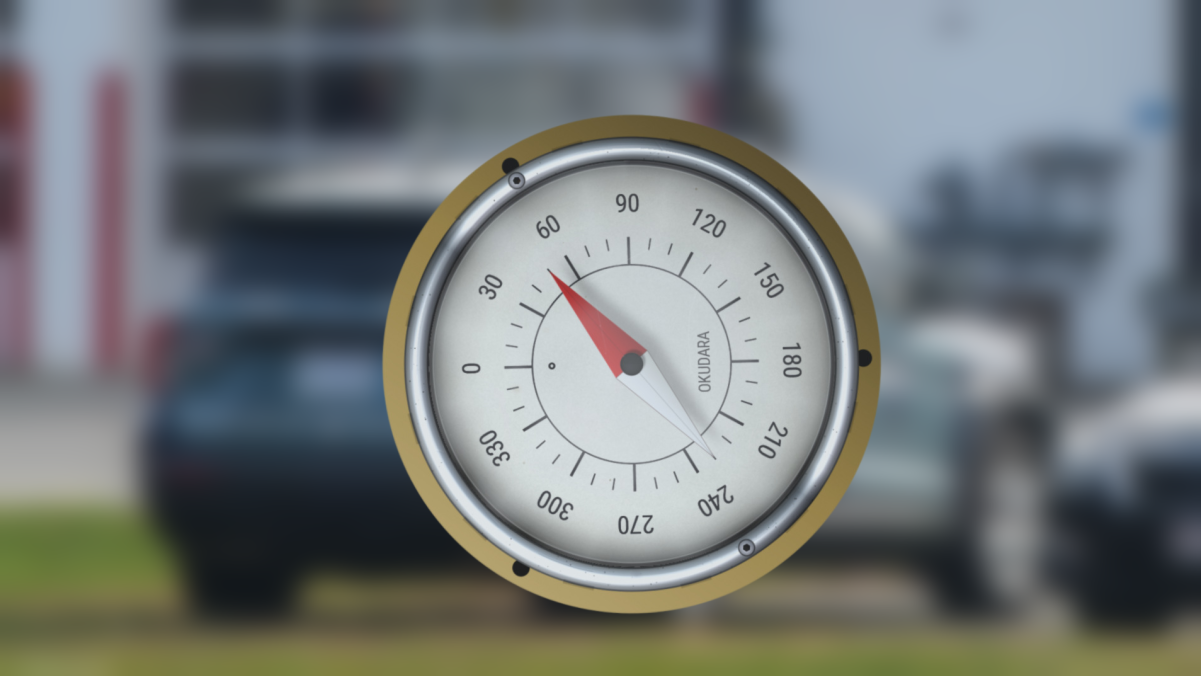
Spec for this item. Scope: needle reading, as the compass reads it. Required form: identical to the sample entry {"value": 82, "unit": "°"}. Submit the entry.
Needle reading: {"value": 50, "unit": "°"}
